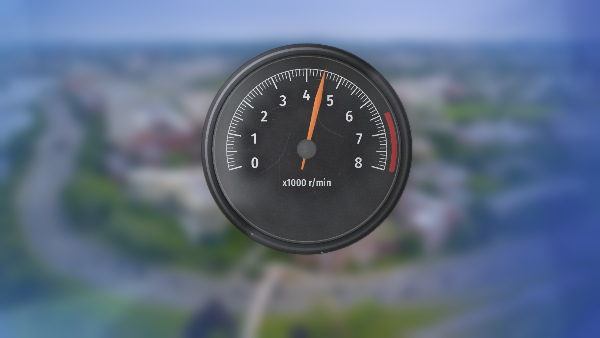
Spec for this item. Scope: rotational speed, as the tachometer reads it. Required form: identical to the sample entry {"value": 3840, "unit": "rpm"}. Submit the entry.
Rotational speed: {"value": 4500, "unit": "rpm"}
